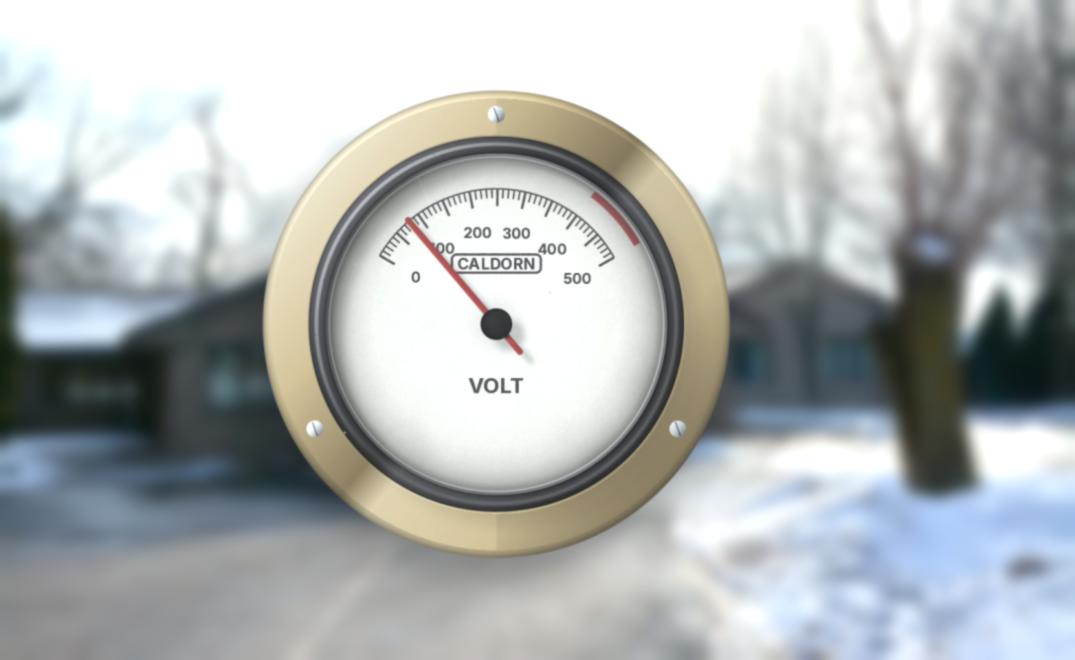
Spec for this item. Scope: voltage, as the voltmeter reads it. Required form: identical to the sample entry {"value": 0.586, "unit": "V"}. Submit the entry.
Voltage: {"value": 80, "unit": "V"}
